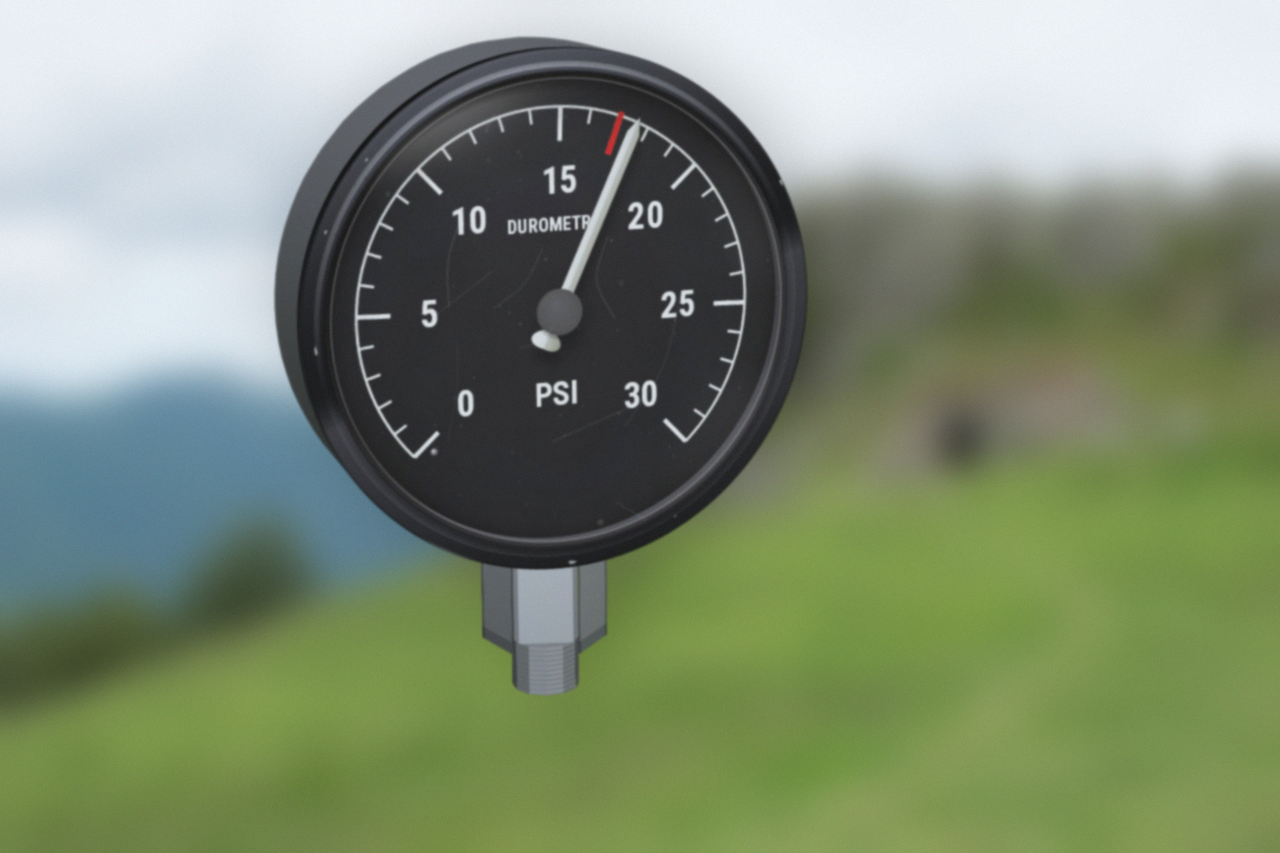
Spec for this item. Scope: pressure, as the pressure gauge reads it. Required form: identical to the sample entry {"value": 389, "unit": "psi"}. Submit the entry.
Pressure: {"value": 17.5, "unit": "psi"}
